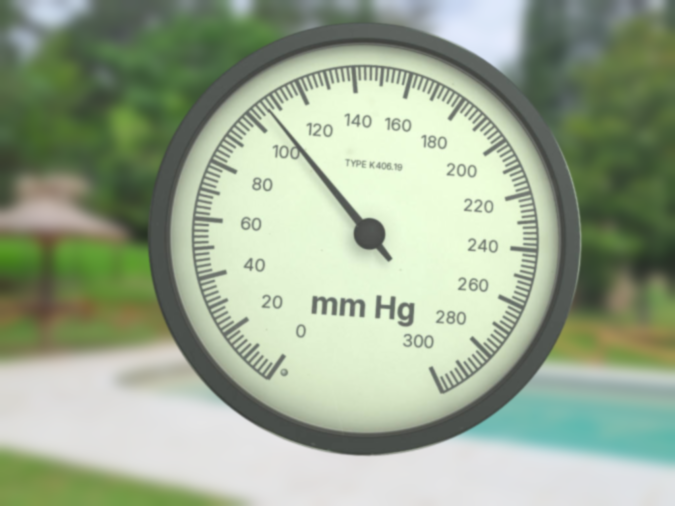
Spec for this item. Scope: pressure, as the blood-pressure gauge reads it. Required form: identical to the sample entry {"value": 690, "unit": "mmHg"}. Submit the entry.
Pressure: {"value": 106, "unit": "mmHg"}
